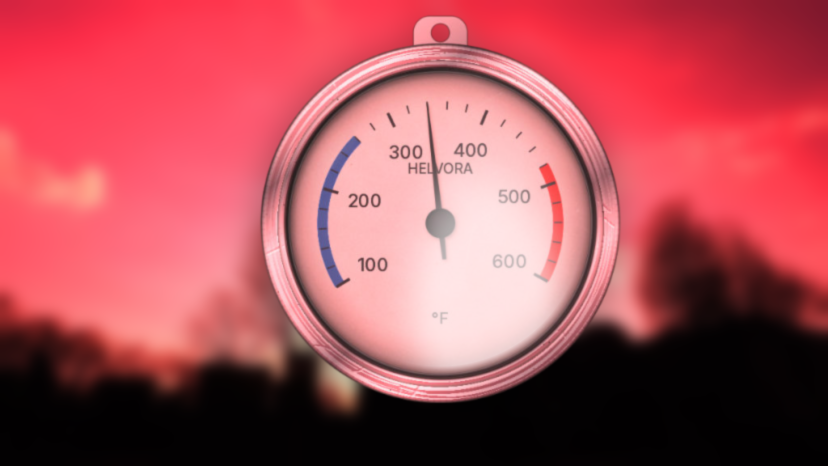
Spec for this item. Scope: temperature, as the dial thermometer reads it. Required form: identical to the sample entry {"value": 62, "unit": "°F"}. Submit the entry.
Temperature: {"value": 340, "unit": "°F"}
